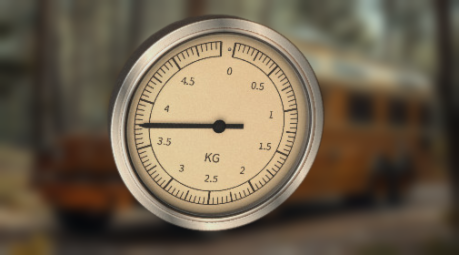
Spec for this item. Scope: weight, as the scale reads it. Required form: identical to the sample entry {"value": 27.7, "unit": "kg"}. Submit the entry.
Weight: {"value": 3.75, "unit": "kg"}
